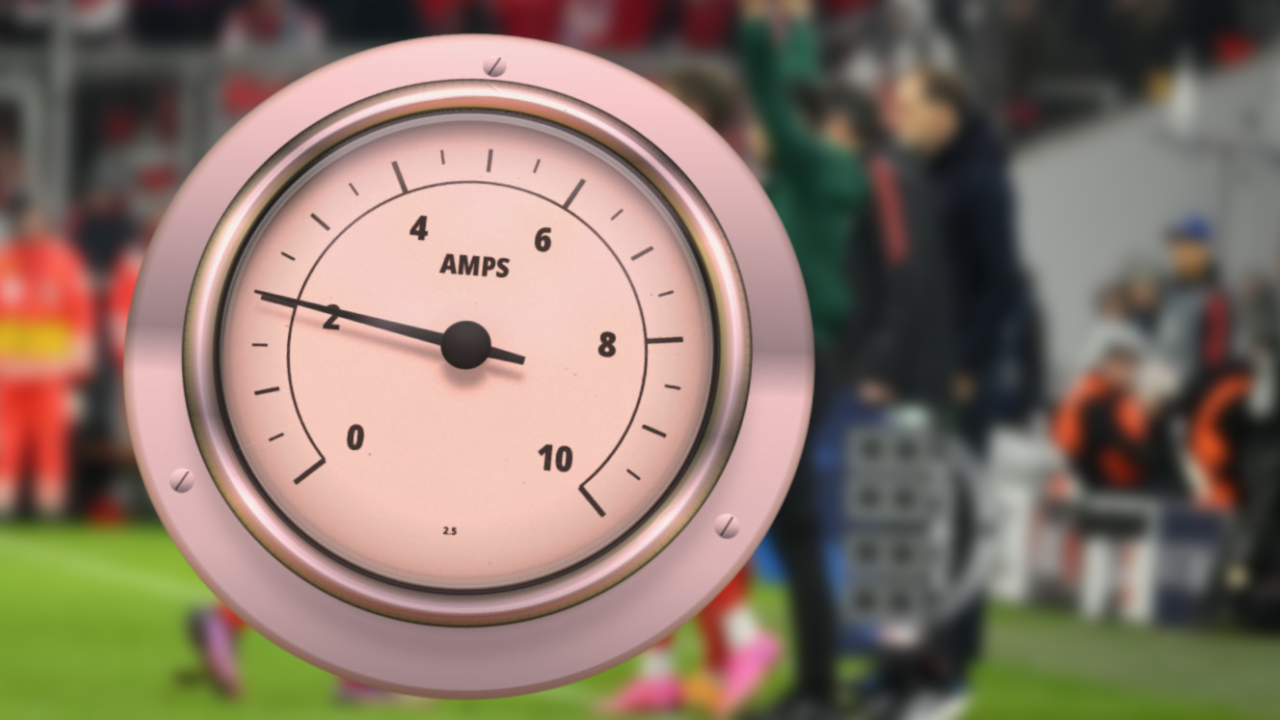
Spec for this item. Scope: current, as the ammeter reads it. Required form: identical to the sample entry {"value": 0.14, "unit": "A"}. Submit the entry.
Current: {"value": 2, "unit": "A"}
